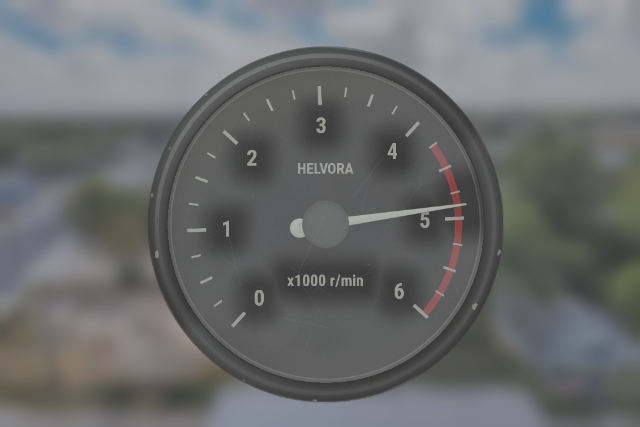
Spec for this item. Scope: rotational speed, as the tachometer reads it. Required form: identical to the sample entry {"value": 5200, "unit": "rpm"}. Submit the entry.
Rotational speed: {"value": 4875, "unit": "rpm"}
